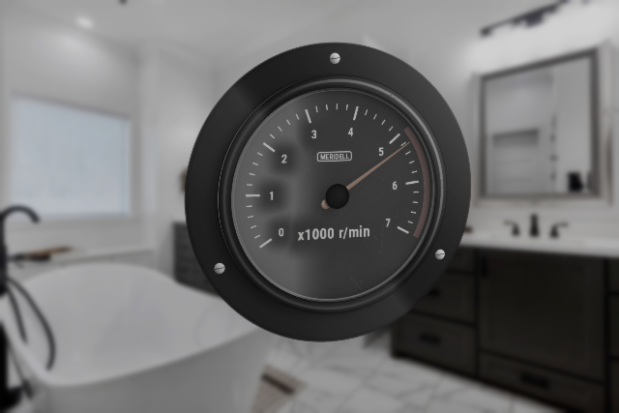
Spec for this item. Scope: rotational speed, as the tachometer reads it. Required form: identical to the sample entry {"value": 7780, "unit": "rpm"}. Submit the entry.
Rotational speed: {"value": 5200, "unit": "rpm"}
